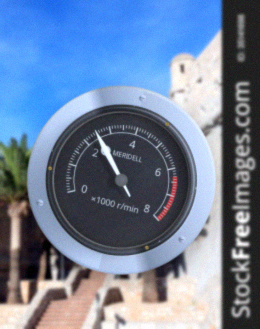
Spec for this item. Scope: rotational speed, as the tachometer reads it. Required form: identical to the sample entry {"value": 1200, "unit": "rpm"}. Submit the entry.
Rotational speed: {"value": 2500, "unit": "rpm"}
